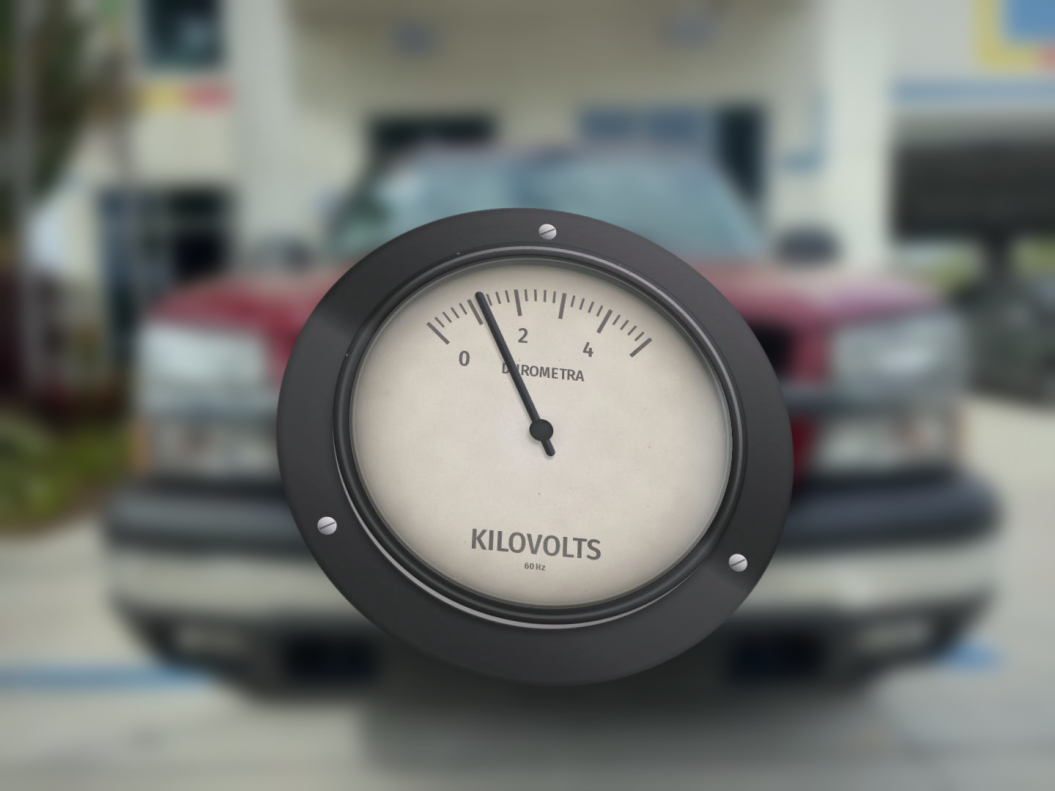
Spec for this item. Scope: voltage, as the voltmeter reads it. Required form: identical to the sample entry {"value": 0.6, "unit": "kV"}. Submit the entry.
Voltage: {"value": 1.2, "unit": "kV"}
